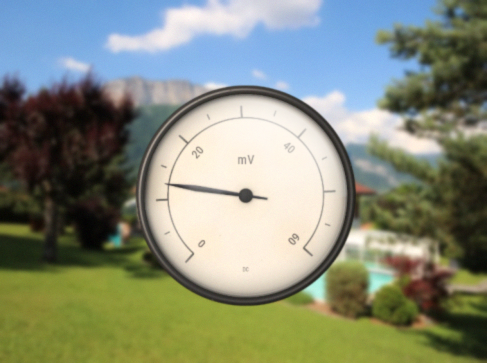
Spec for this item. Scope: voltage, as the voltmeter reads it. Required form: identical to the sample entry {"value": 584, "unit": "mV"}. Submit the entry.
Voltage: {"value": 12.5, "unit": "mV"}
